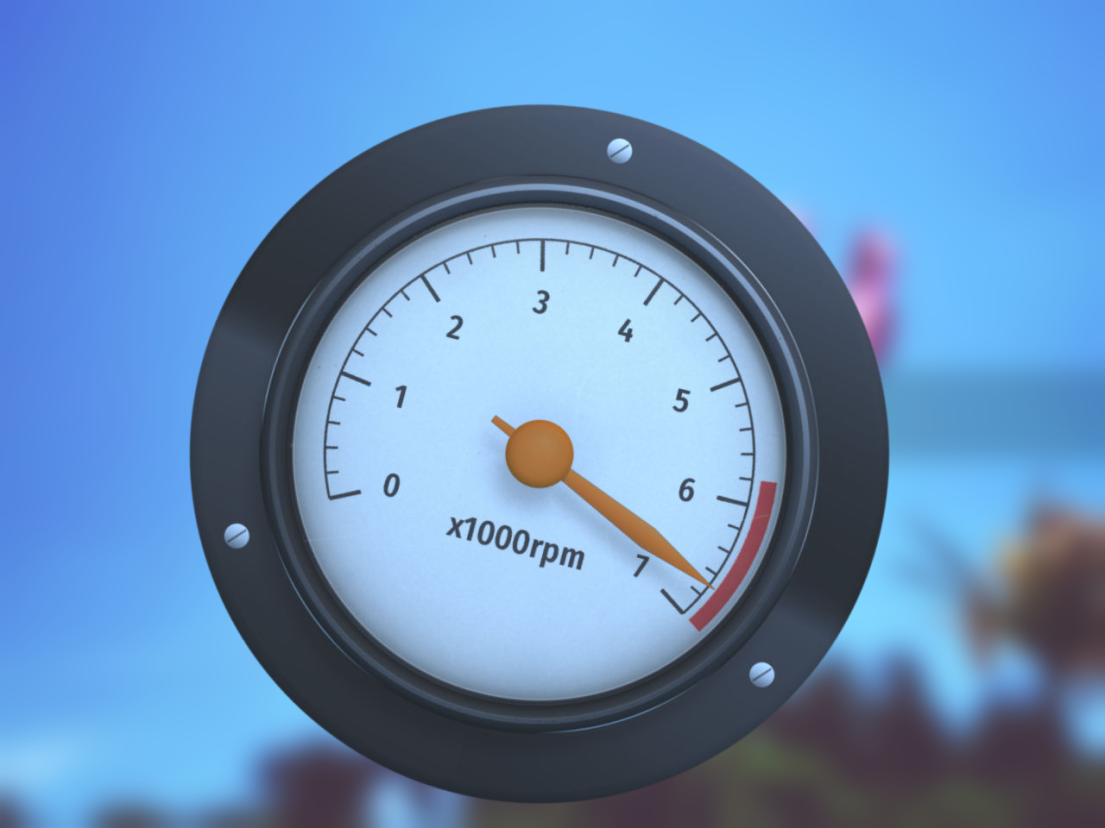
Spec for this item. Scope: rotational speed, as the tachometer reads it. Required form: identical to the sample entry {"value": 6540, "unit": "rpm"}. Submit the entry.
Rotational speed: {"value": 6700, "unit": "rpm"}
